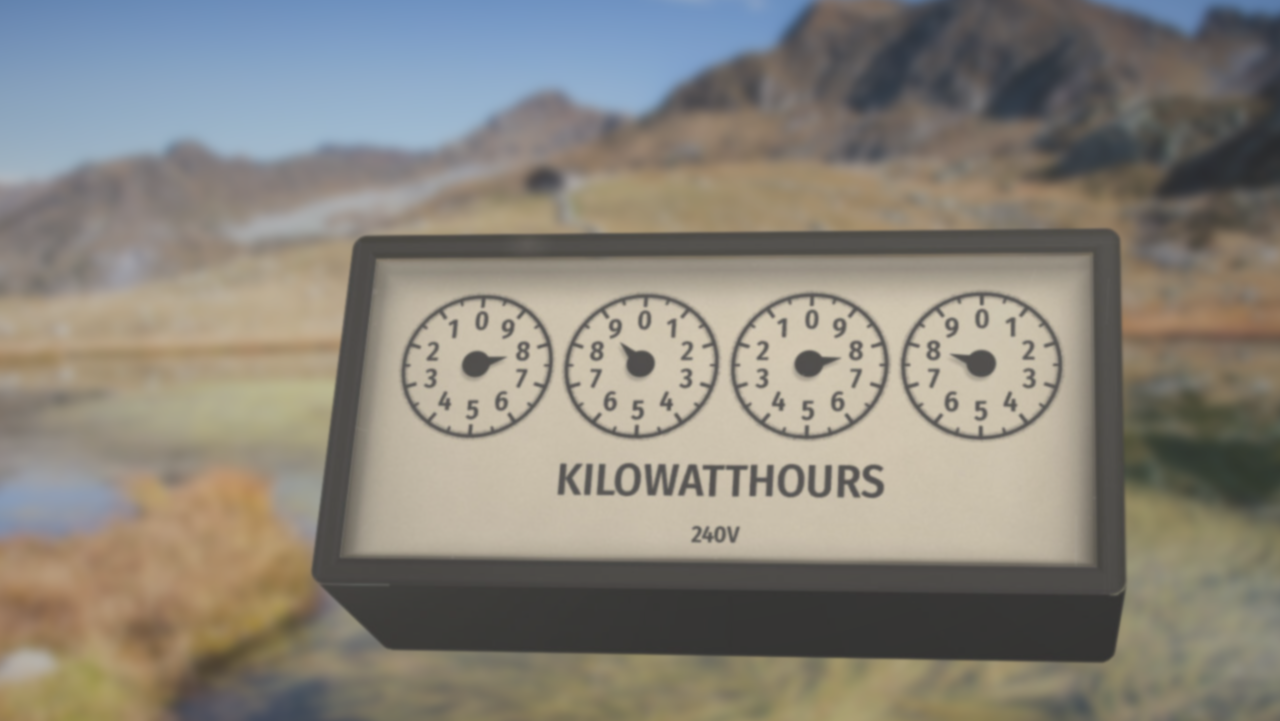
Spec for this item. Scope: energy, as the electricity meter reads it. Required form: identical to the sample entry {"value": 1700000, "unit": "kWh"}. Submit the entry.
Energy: {"value": 7878, "unit": "kWh"}
